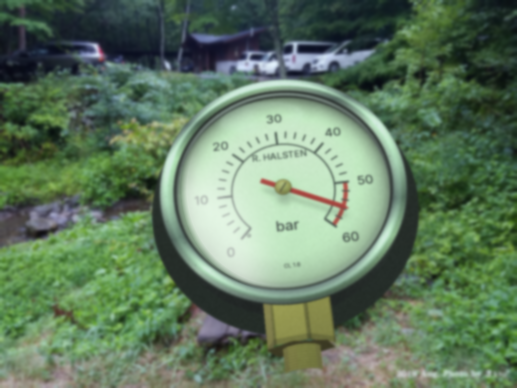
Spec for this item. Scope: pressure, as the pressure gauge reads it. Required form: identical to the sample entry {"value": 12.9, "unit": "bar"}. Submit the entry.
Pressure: {"value": 56, "unit": "bar"}
